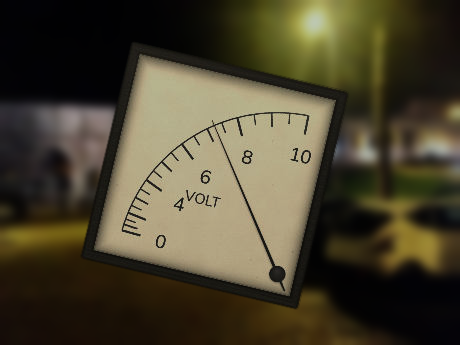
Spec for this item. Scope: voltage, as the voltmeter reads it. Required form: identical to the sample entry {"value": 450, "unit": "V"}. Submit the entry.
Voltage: {"value": 7.25, "unit": "V"}
